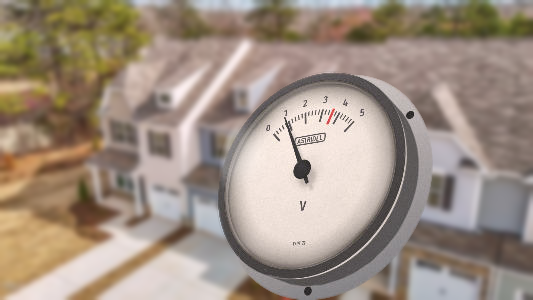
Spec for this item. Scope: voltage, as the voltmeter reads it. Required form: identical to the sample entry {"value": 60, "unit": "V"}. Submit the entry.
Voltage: {"value": 1, "unit": "V"}
